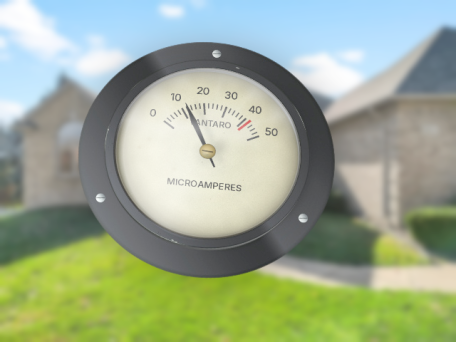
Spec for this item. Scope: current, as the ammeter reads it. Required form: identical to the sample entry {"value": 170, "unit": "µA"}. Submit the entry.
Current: {"value": 12, "unit": "µA"}
